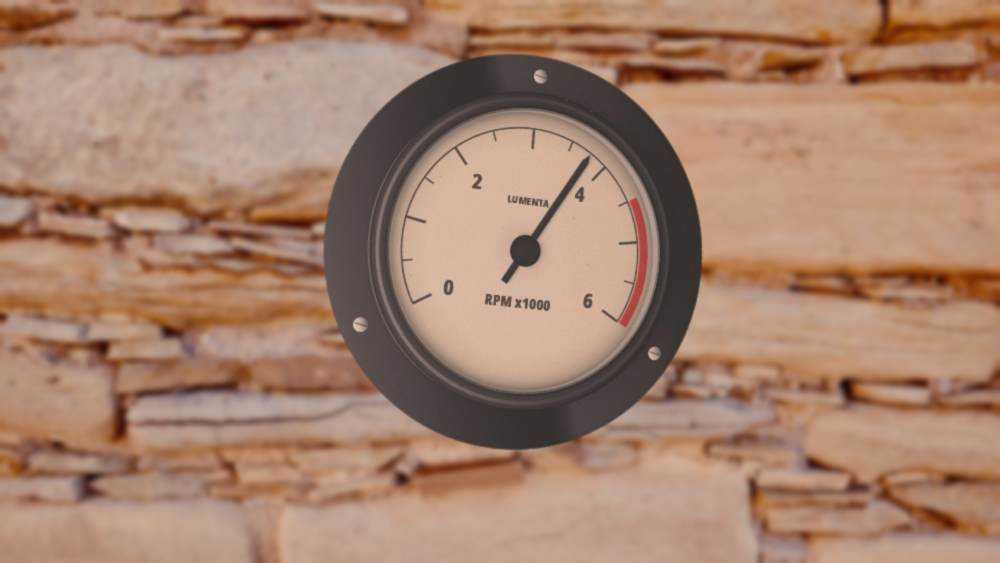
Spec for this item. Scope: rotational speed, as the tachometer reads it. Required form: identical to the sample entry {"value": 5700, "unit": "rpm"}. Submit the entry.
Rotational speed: {"value": 3750, "unit": "rpm"}
